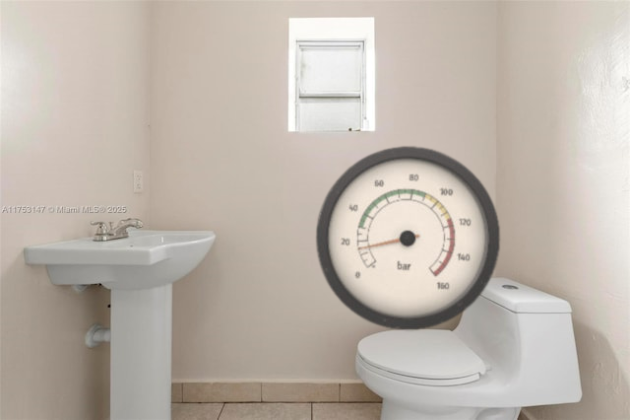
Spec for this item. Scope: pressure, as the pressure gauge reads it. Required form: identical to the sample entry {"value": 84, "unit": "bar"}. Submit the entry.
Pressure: {"value": 15, "unit": "bar"}
